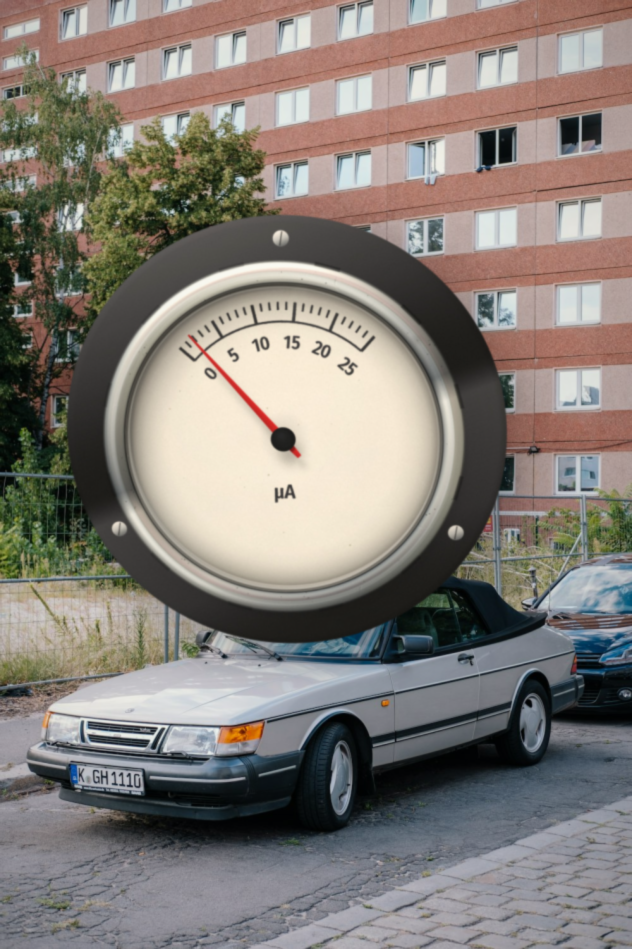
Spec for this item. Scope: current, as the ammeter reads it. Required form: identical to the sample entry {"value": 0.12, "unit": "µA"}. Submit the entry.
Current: {"value": 2, "unit": "µA"}
